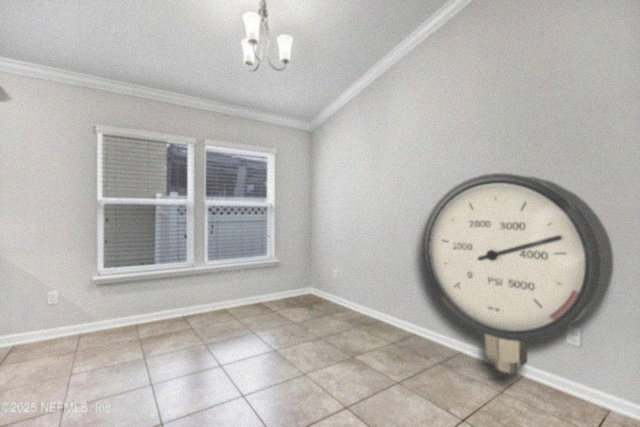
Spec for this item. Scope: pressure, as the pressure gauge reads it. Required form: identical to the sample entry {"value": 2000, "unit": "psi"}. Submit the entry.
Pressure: {"value": 3750, "unit": "psi"}
